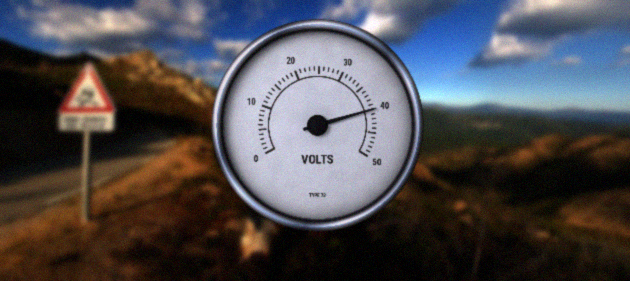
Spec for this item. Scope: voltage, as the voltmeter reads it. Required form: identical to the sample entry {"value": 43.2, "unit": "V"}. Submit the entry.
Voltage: {"value": 40, "unit": "V"}
